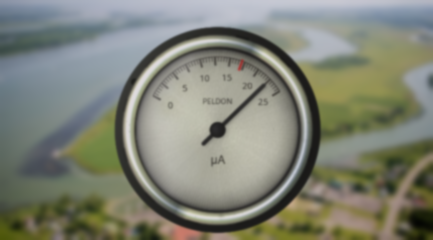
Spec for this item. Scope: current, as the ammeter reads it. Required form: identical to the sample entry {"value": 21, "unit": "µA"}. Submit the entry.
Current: {"value": 22.5, "unit": "µA"}
